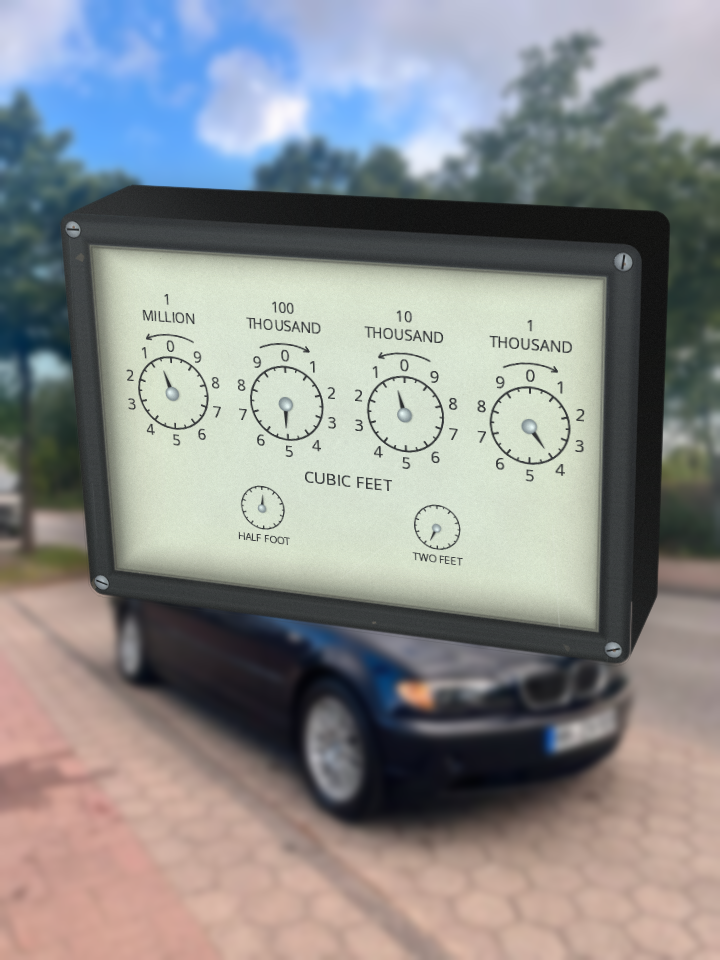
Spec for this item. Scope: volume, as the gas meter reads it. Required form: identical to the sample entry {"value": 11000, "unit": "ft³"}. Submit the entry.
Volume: {"value": 50400, "unit": "ft³"}
